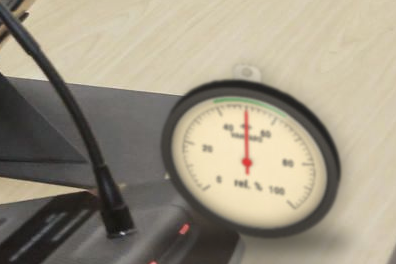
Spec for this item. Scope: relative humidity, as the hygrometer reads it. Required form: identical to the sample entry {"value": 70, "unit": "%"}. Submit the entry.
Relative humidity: {"value": 50, "unit": "%"}
